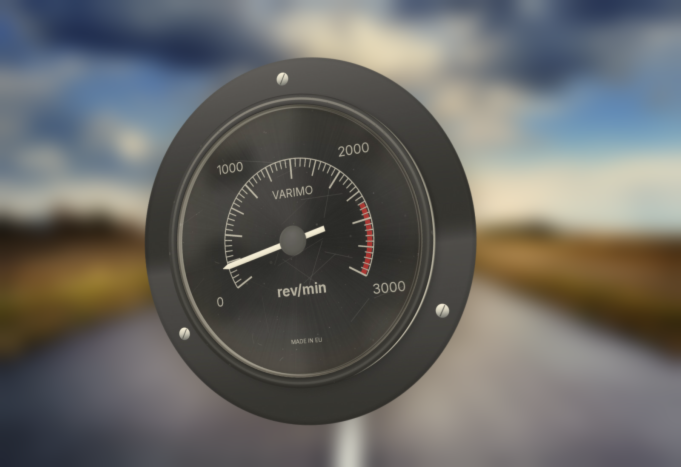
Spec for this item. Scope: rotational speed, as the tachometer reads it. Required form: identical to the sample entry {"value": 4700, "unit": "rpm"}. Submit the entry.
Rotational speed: {"value": 200, "unit": "rpm"}
